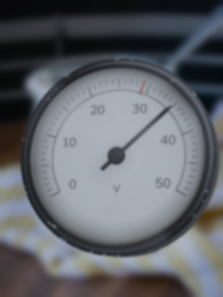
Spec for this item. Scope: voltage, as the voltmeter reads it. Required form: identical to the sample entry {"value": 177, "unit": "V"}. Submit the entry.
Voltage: {"value": 35, "unit": "V"}
